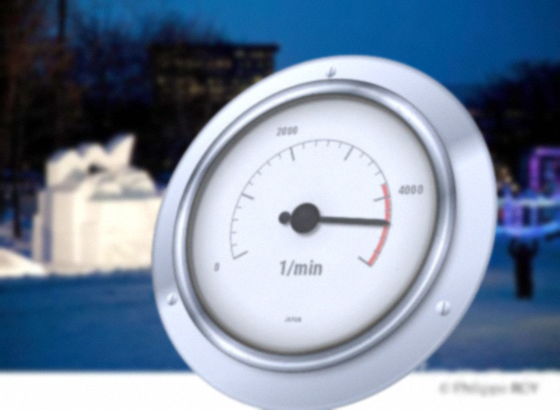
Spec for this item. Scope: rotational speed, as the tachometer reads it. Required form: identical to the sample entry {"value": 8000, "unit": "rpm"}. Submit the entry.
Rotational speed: {"value": 4400, "unit": "rpm"}
